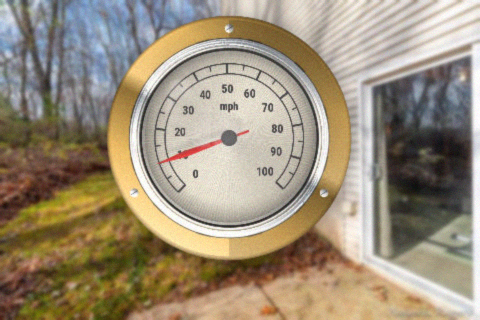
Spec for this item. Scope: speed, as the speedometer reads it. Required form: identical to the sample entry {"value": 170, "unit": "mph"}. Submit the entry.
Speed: {"value": 10, "unit": "mph"}
